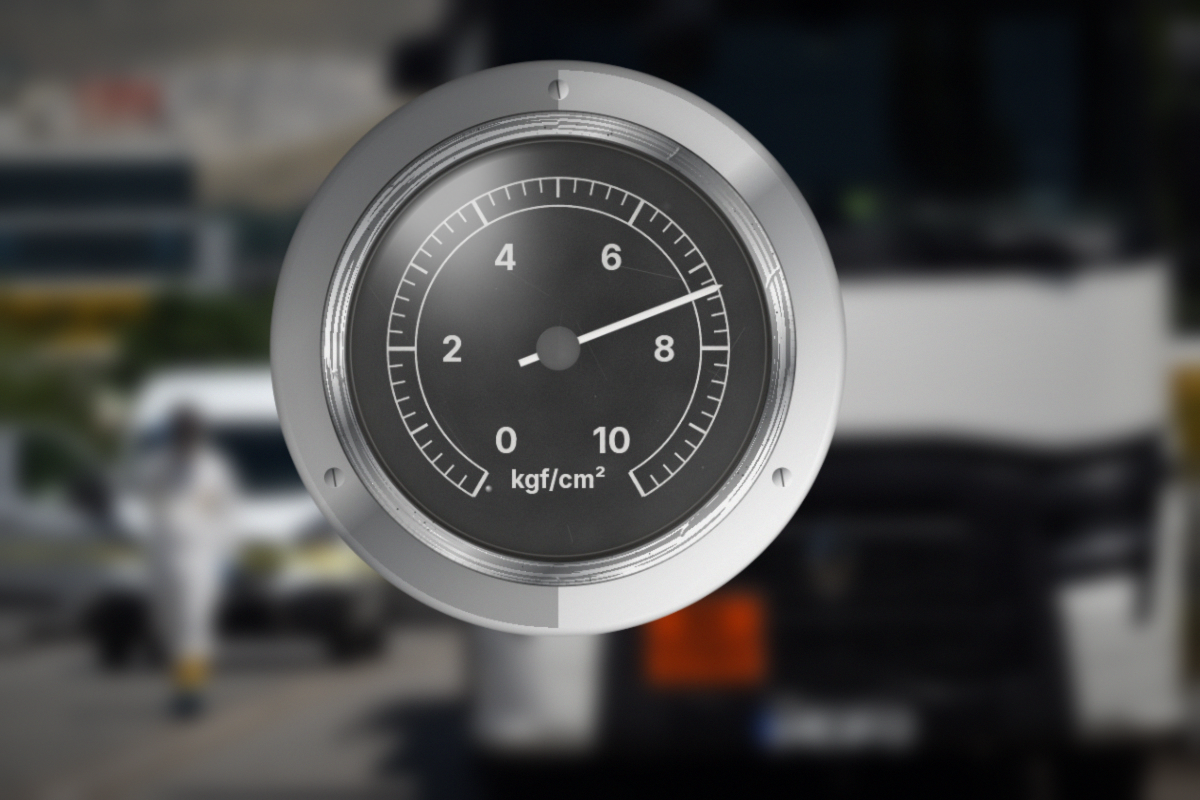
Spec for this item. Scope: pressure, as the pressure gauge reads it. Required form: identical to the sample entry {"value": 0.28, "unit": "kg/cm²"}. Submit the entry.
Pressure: {"value": 7.3, "unit": "kg/cm²"}
